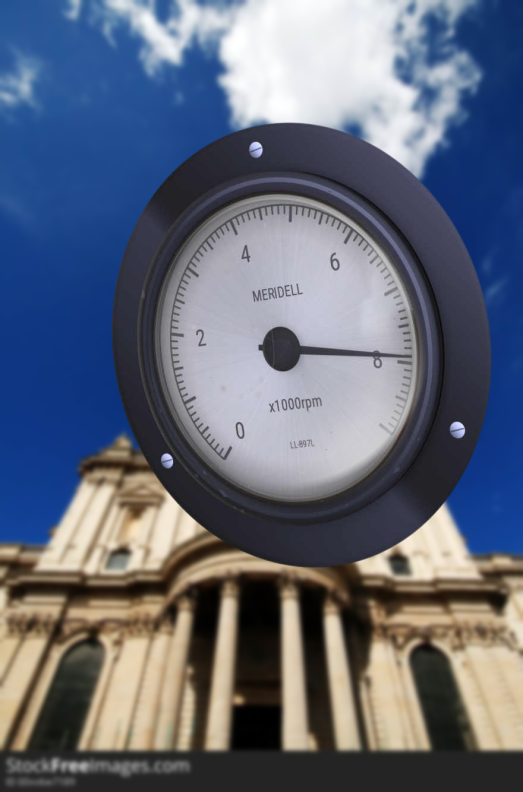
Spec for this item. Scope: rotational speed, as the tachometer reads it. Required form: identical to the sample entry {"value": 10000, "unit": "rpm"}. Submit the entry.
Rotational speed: {"value": 7900, "unit": "rpm"}
